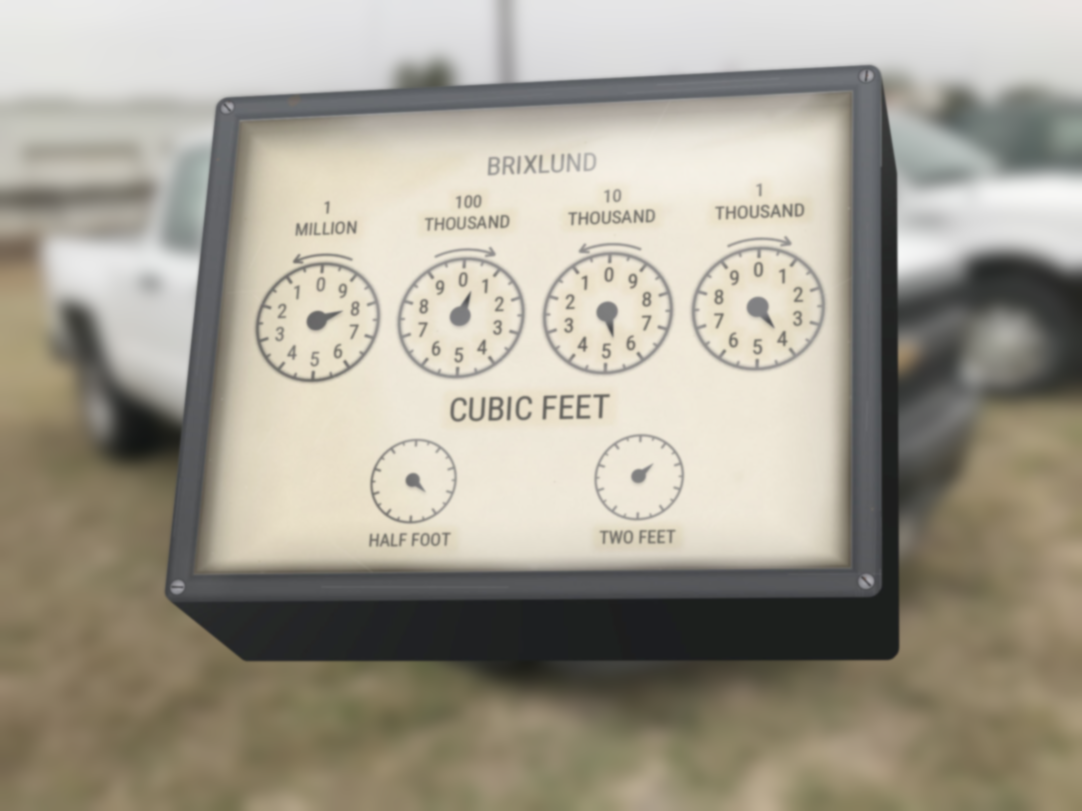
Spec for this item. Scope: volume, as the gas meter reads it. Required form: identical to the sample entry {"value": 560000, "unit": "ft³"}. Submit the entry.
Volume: {"value": 805400, "unit": "ft³"}
